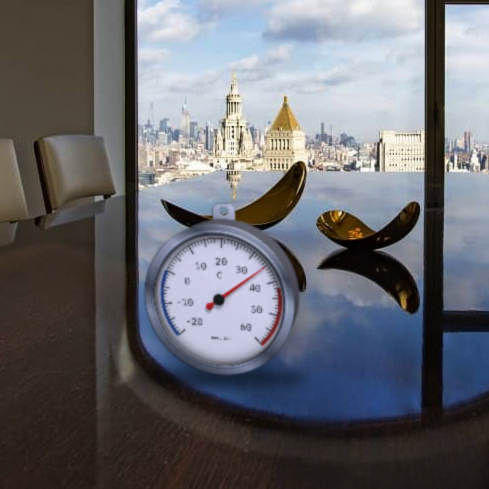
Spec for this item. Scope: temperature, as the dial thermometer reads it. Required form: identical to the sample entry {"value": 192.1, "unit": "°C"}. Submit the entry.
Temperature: {"value": 35, "unit": "°C"}
